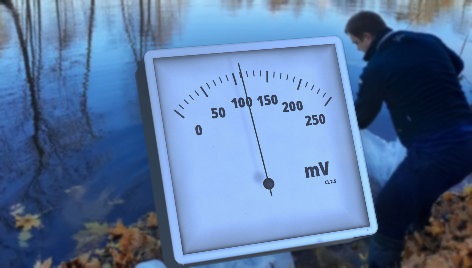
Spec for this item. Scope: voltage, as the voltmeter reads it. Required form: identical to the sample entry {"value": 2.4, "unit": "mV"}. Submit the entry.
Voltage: {"value": 110, "unit": "mV"}
